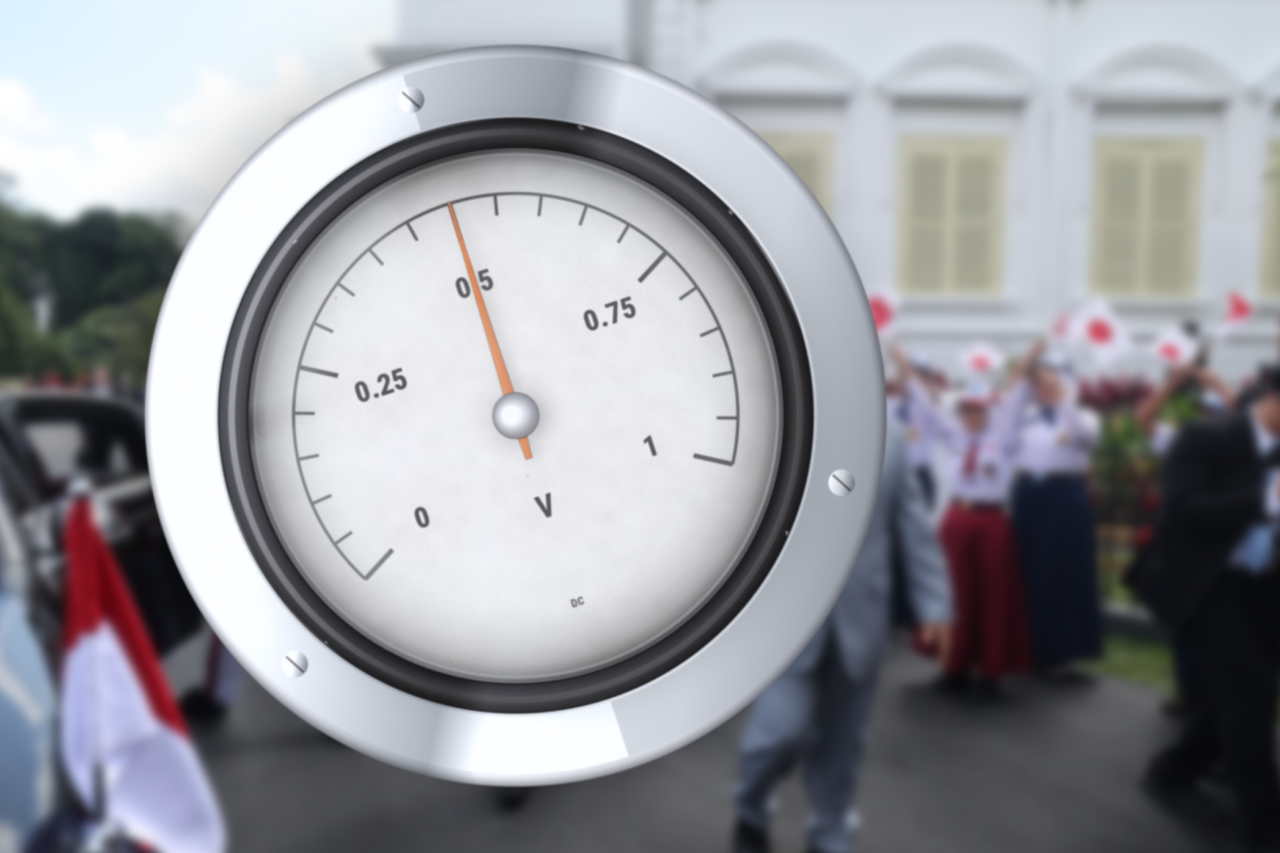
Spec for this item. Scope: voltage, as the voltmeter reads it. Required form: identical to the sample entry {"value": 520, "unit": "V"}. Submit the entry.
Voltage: {"value": 0.5, "unit": "V"}
